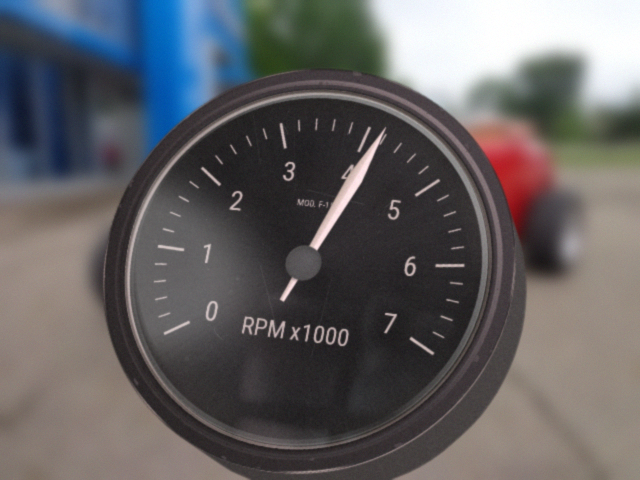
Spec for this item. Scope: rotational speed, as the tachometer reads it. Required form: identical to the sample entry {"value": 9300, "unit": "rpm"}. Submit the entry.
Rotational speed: {"value": 4200, "unit": "rpm"}
